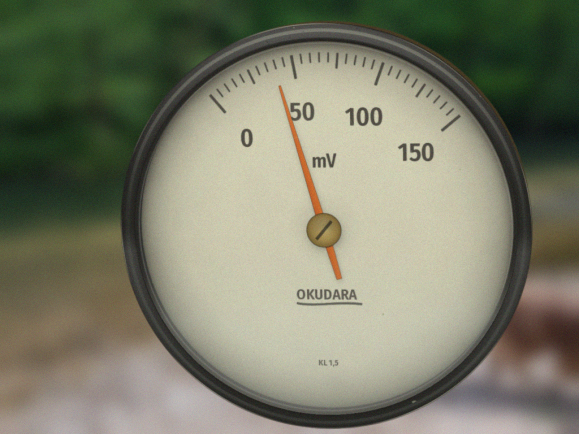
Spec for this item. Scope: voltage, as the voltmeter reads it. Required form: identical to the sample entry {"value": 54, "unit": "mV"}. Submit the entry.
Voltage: {"value": 40, "unit": "mV"}
